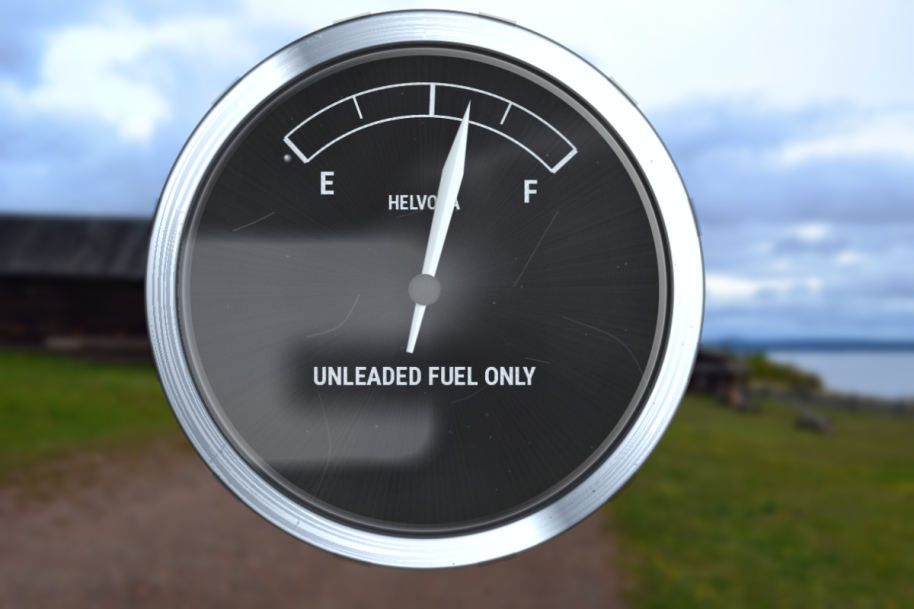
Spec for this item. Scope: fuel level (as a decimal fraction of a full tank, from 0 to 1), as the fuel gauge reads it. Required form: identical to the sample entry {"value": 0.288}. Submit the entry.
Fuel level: {"value": 0.625}
